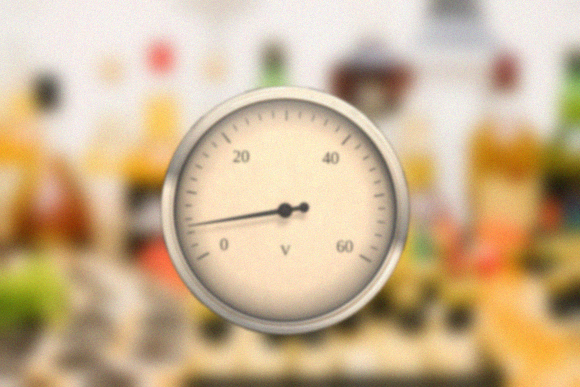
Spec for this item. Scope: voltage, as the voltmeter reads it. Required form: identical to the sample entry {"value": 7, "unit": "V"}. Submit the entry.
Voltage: {"value": 5, "unit": "V"}
